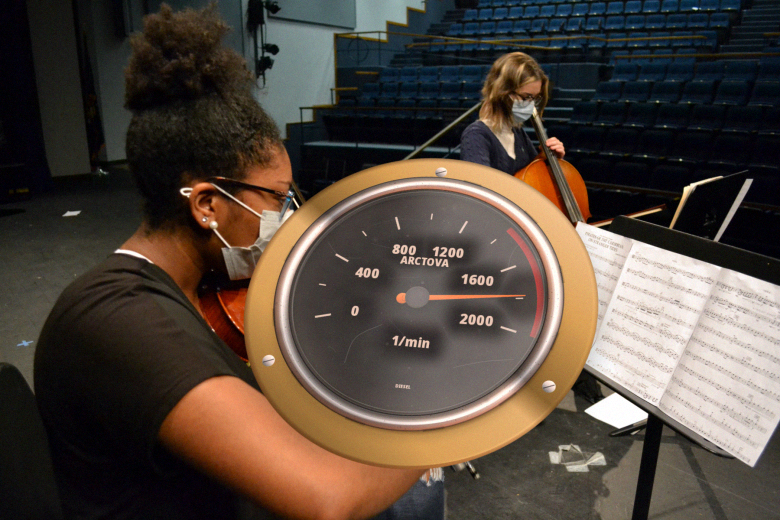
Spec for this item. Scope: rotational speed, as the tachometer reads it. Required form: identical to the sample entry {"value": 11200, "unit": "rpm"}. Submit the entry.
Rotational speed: {"value": 1800, "unit": "rpm"}
